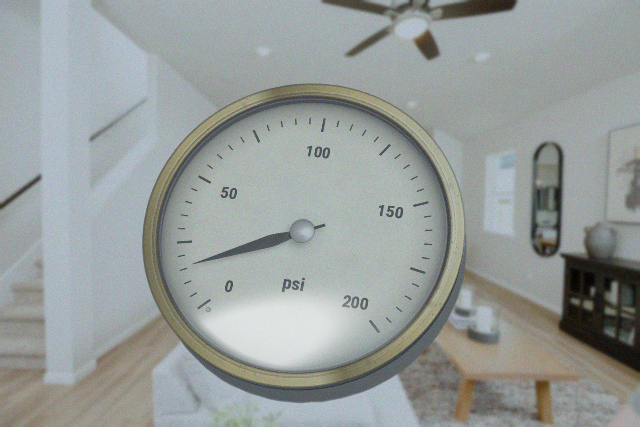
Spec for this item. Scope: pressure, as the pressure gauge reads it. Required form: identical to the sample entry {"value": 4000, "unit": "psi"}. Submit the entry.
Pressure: {"value": 15, "unit": "psi"}
